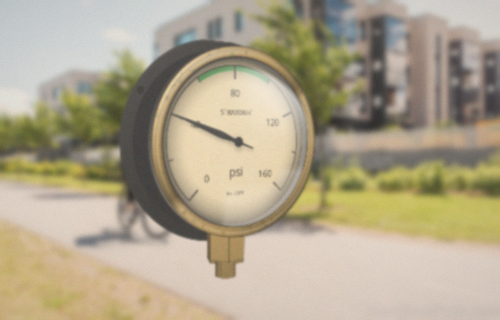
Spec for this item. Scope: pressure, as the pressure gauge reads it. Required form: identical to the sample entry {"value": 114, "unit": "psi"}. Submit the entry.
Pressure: {"value": 40, "unit": "psi"}
